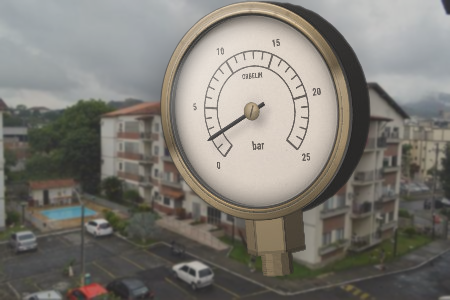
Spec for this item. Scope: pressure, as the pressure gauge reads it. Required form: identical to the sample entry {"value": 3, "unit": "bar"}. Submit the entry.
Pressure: {"value": 2, "unit": "bar"}
